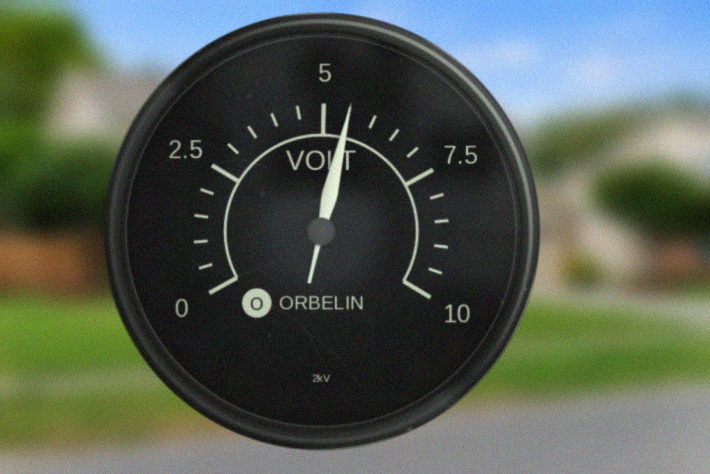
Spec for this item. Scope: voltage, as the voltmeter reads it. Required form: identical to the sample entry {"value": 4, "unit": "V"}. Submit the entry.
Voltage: {"value": 5.5, "unit": "V"}
